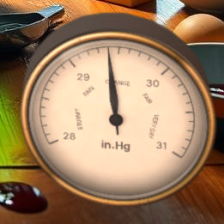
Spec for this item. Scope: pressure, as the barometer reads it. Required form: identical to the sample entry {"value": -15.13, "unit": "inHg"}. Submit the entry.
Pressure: {"value": 29.4, "unit": "inHg"}
